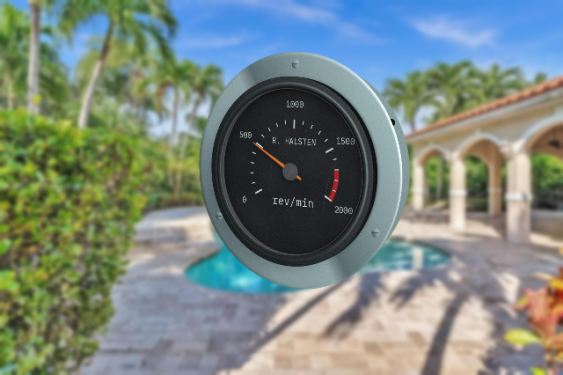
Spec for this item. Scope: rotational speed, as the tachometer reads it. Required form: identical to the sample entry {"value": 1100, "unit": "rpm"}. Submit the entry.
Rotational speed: {"value": 500, "unit": "rpm"}
